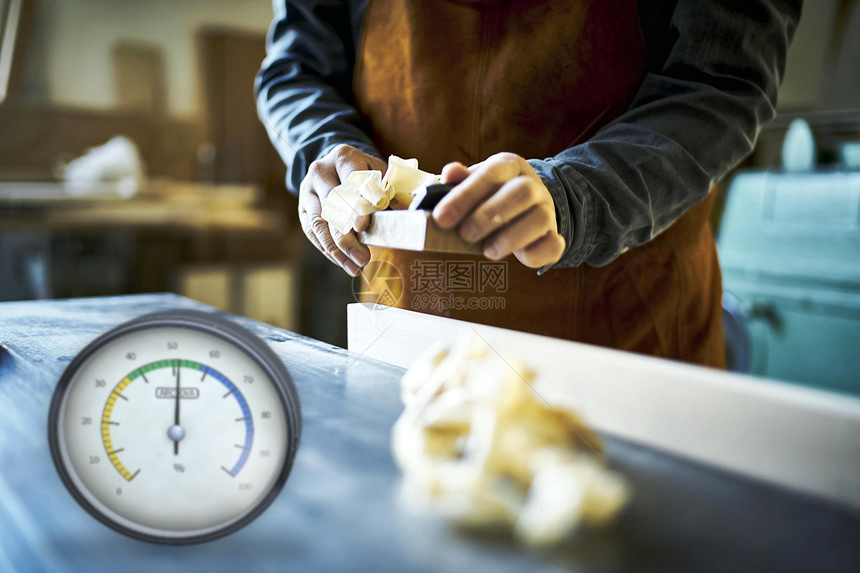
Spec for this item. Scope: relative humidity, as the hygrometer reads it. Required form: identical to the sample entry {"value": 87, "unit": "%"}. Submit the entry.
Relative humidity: {"value": 52, "unit": "%"}
